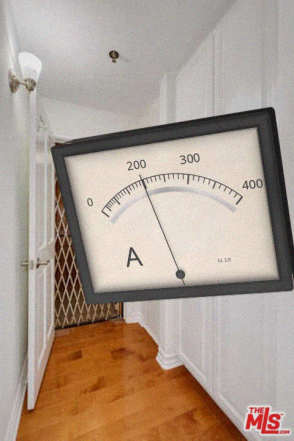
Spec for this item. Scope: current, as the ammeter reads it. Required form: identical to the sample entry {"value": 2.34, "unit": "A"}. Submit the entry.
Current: {"value": 200, "unit": "A"}
